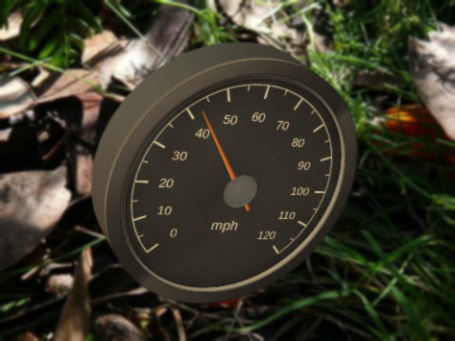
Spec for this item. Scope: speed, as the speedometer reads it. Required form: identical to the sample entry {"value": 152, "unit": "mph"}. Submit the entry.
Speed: {"value": 42.5, "unit": "mph"}
